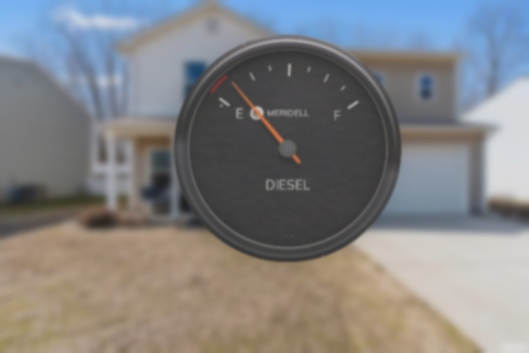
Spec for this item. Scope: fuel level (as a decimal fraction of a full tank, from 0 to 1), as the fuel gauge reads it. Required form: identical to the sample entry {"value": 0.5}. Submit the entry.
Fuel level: {"value": 0.125}
